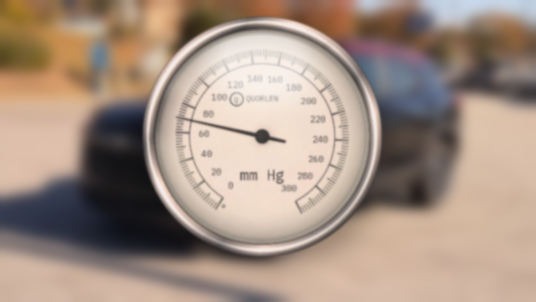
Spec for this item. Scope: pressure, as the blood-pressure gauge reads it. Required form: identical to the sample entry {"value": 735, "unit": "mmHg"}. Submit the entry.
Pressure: {"value": 70, "unit": "mmHg"}
